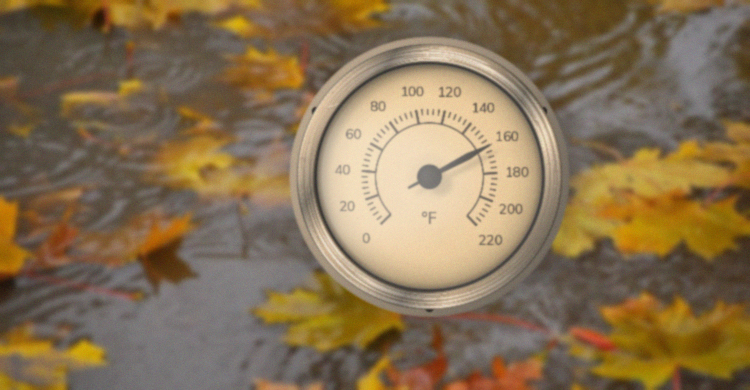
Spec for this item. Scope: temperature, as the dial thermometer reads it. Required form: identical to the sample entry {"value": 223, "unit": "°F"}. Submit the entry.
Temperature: {"value": 160, "unit": "°F"}
